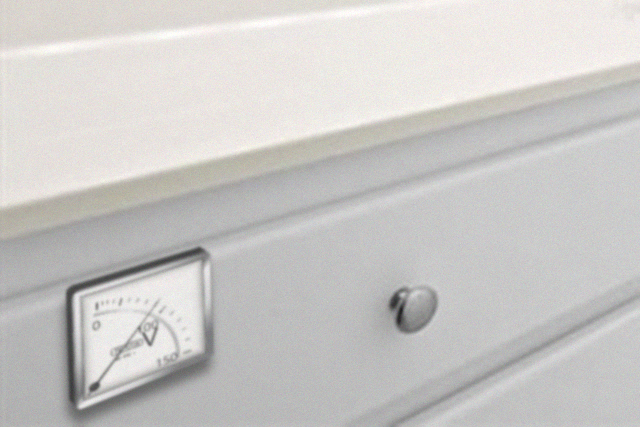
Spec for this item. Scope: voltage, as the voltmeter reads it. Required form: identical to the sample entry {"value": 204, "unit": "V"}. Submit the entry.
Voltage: {"value": 90, "unit": "V"}
